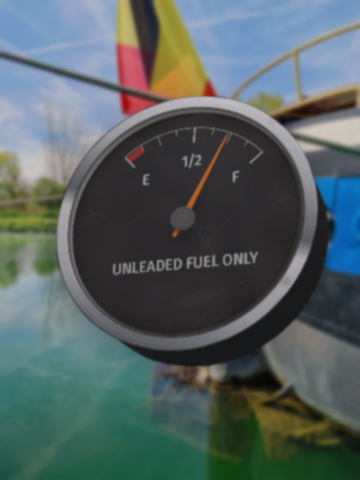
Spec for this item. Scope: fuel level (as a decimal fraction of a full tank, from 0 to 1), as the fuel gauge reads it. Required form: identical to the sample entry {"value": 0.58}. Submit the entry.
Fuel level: {"value": 0.75}
